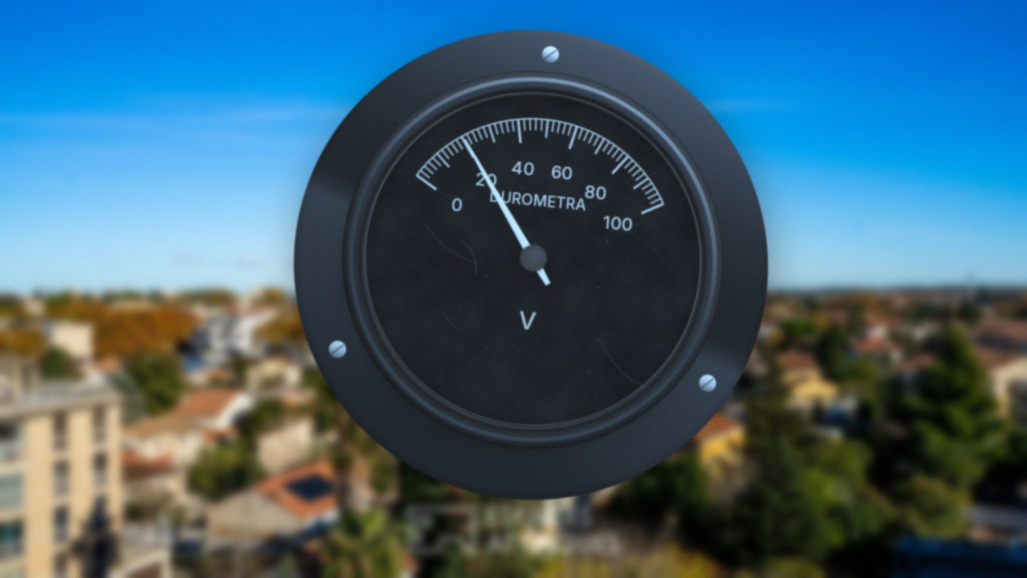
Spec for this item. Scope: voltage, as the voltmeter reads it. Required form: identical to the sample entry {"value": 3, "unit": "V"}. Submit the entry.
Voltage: {"value": 20, "unit": "V"}
